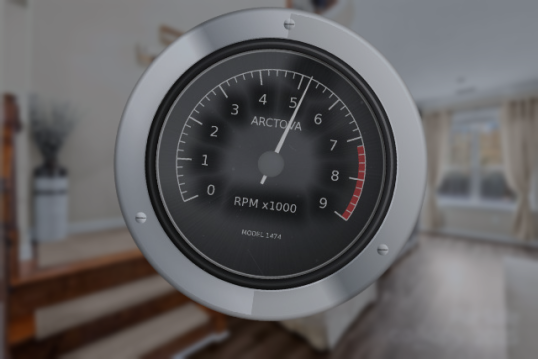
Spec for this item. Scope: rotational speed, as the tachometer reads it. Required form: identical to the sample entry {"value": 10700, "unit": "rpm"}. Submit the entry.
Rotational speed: {"value": 5200, "unit": "rpm"}
